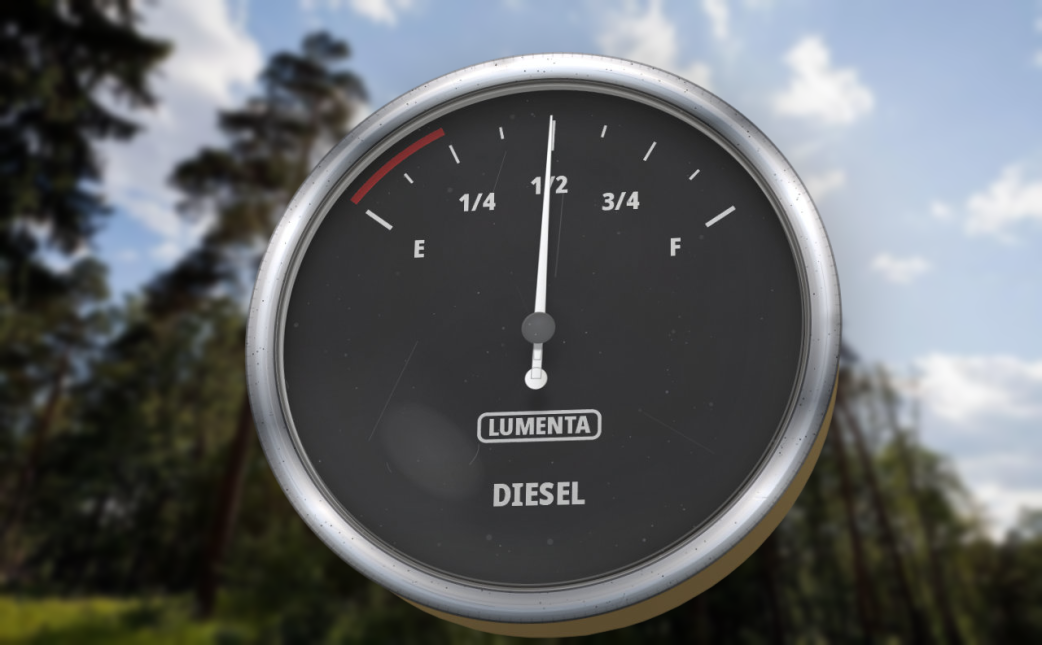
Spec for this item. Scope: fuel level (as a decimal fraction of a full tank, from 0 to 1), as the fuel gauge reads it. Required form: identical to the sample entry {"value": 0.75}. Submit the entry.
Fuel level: {"value": 0.5}
